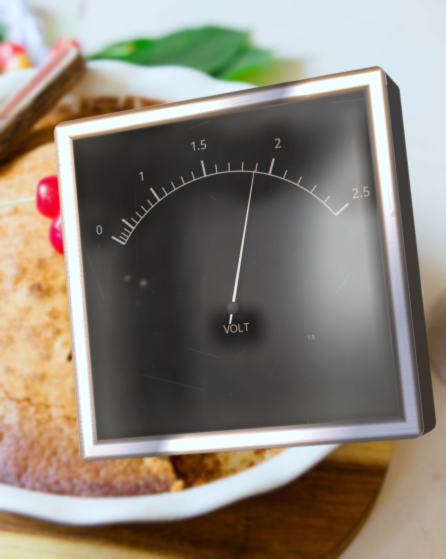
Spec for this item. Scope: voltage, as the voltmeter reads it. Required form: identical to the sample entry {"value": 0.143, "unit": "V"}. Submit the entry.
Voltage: {"value": 1.9, "unit": "V"}
